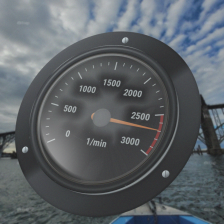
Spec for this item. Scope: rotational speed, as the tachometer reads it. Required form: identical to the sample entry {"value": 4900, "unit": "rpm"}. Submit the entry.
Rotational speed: {"value": 2700, "unit": "rpm"}
